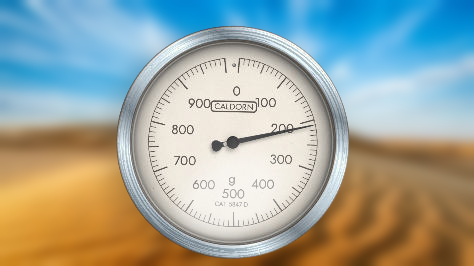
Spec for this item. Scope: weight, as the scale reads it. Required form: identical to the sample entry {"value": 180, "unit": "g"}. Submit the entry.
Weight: {"value": 210, "unit": "g"}
